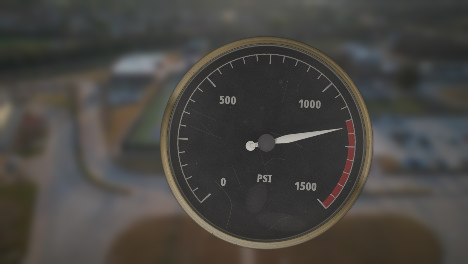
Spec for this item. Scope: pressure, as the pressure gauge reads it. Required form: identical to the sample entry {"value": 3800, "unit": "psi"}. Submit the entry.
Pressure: {"value": 1175, "unit": "psi"}
